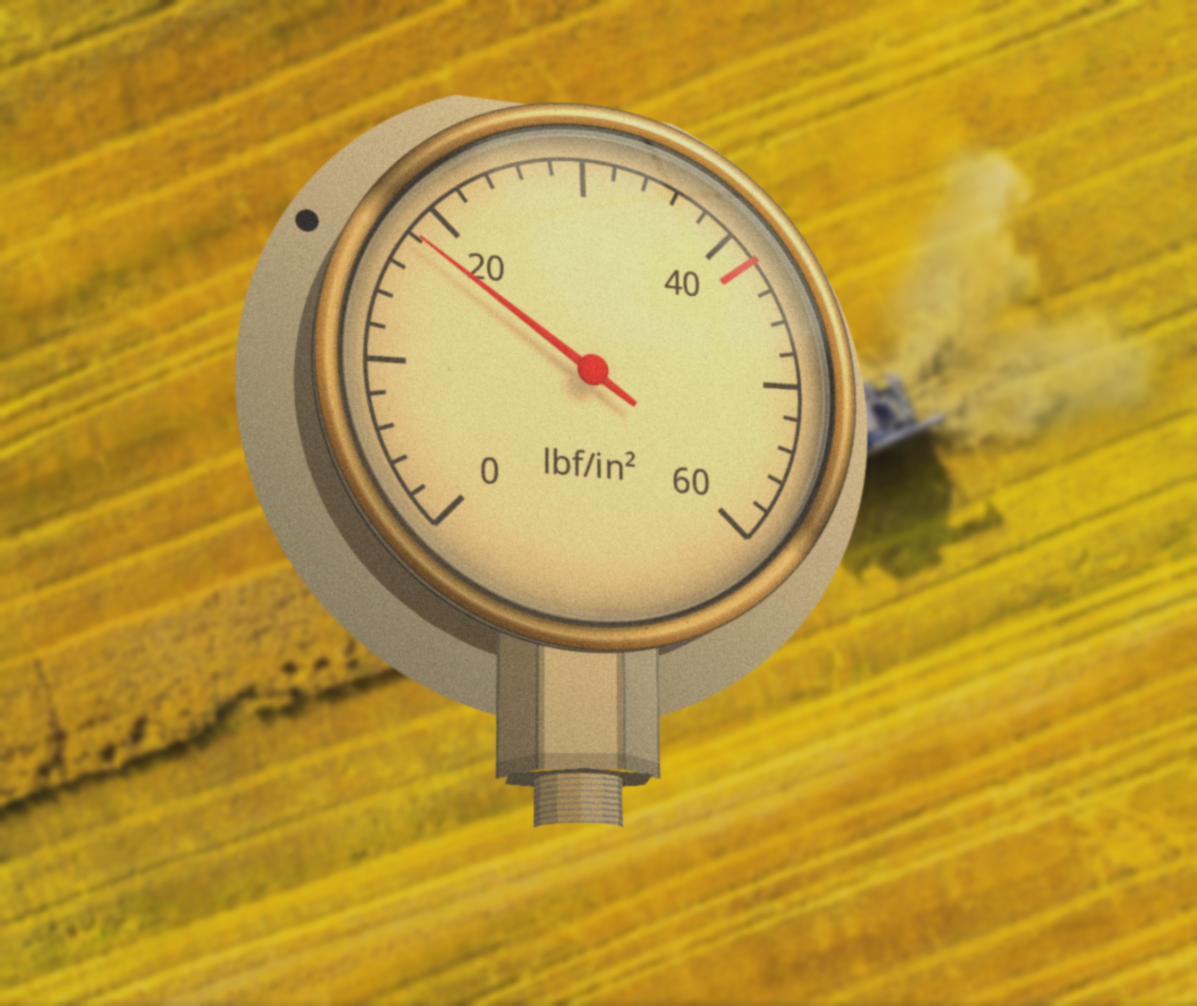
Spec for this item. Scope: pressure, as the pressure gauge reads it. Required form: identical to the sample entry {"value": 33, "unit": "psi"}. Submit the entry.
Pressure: {"value": 18, "unit": "psi"}
